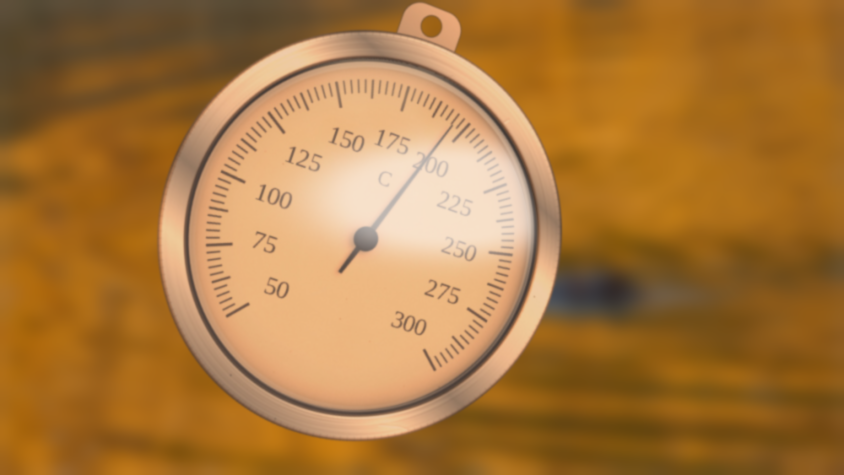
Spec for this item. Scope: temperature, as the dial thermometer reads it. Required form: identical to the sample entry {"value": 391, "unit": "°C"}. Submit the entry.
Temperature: {"value": 195, "unit": "°C"}
